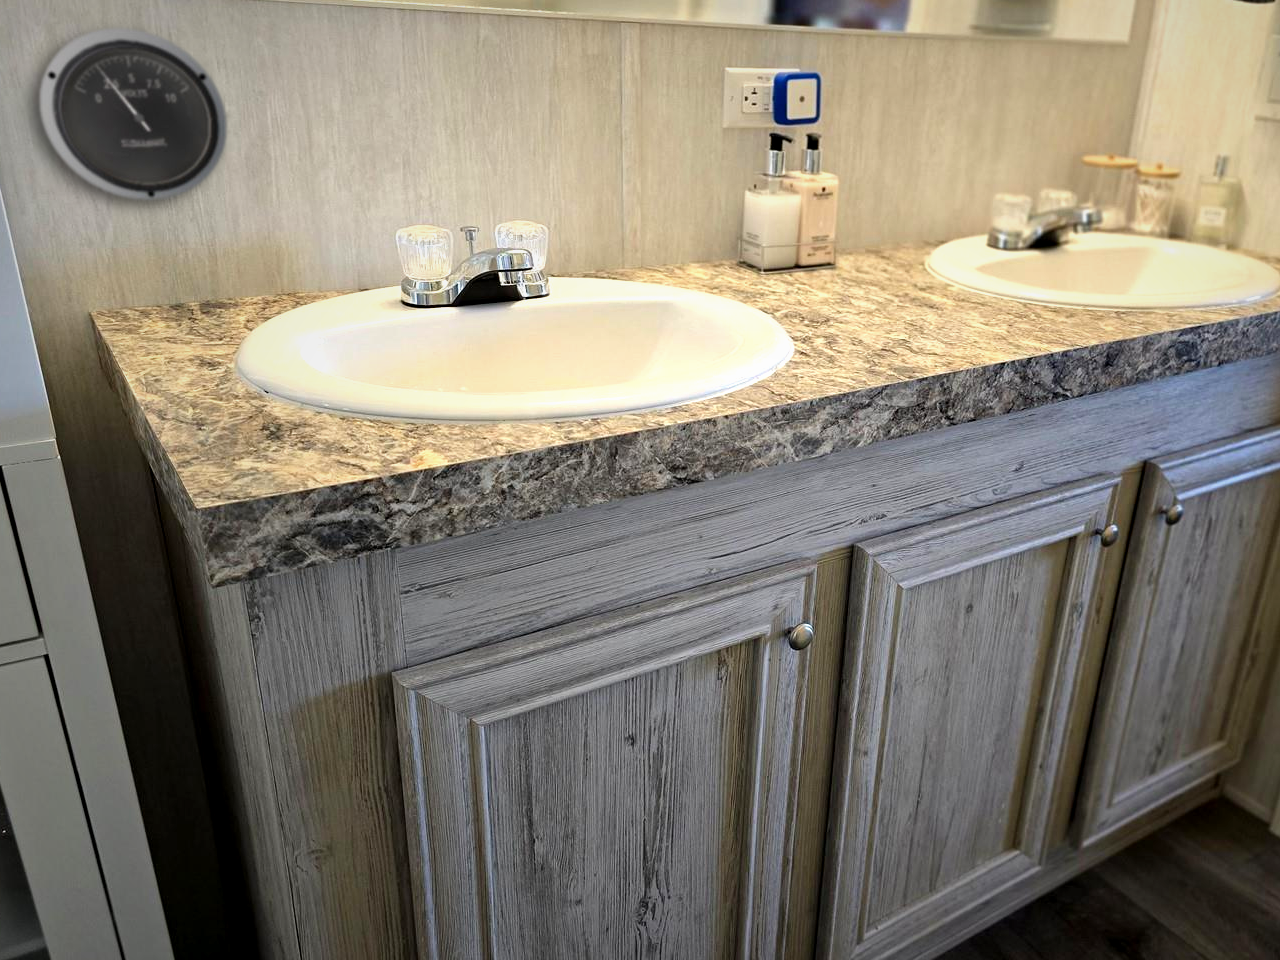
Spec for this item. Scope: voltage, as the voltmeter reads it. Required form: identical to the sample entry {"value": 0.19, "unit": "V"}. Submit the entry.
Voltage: {"value": 2.5, "unit": "V"}
